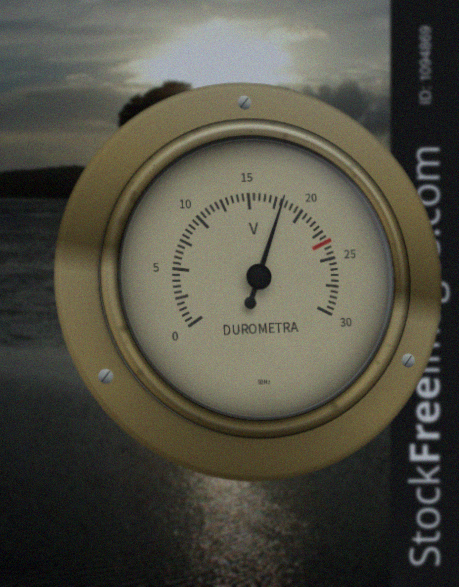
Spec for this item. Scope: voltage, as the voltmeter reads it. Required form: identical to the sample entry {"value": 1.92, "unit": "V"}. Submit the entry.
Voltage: {"value": 18, "unit": "V"}
